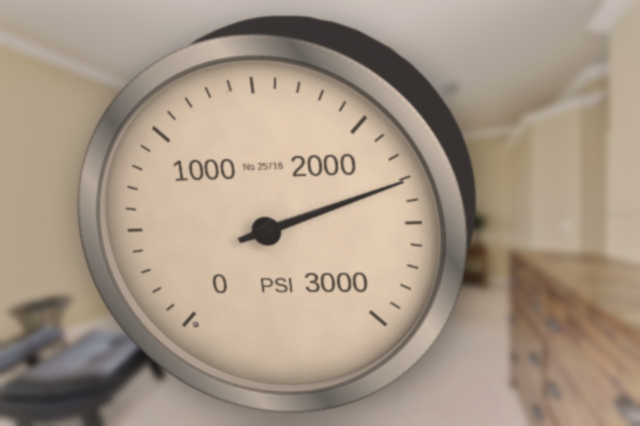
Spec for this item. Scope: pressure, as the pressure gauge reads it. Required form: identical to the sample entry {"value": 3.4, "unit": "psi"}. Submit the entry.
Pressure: {"value": 2300, "unit": "psi"}
